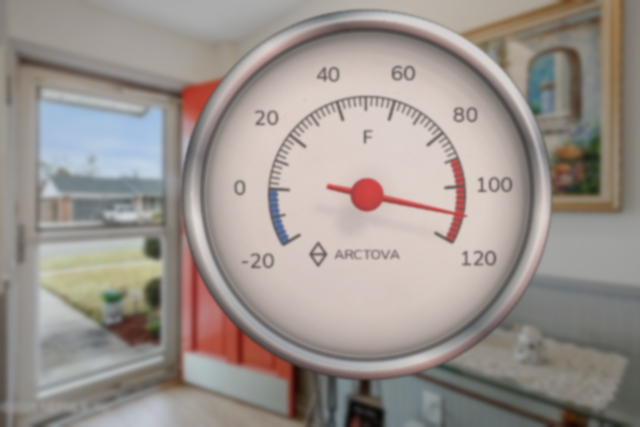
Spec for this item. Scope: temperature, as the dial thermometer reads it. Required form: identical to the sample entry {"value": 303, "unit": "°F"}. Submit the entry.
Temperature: {"value": 110, "unit": "°F"}
